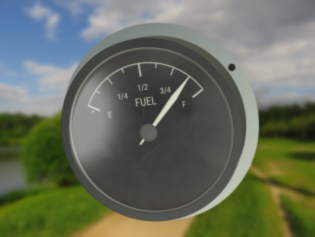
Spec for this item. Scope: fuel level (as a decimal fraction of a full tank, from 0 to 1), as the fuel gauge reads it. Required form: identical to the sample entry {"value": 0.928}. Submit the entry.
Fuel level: {"value": 0.875}
